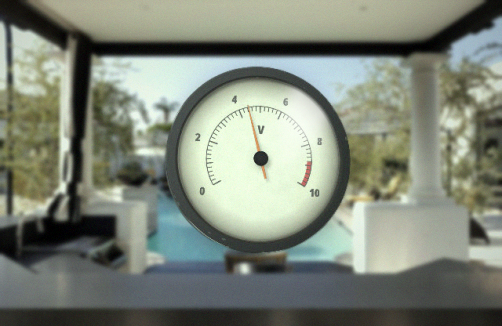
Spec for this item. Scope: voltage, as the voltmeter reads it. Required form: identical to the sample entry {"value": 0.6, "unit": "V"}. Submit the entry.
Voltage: {"value": 4.4, "unit": "V"}
